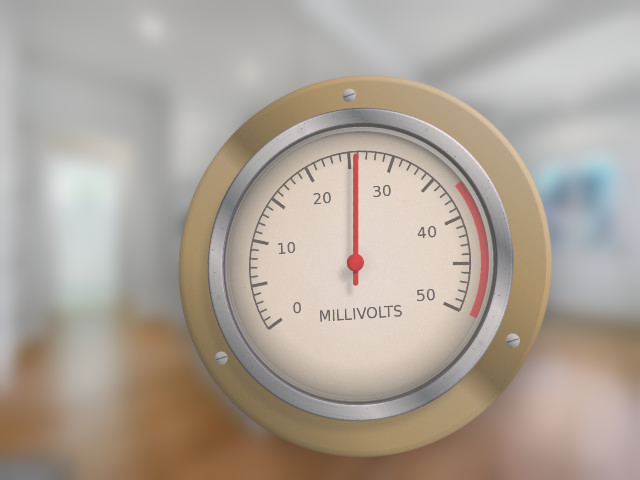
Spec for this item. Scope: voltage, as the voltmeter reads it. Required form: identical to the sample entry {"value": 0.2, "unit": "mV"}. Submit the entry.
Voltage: {"value": 26, "unit": "mV"}
